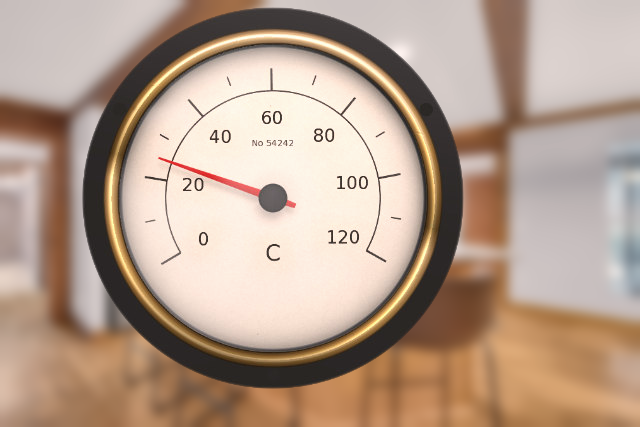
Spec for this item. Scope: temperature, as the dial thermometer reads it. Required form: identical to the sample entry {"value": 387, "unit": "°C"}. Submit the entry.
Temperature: {"value": 25, "unit": "°C"}
